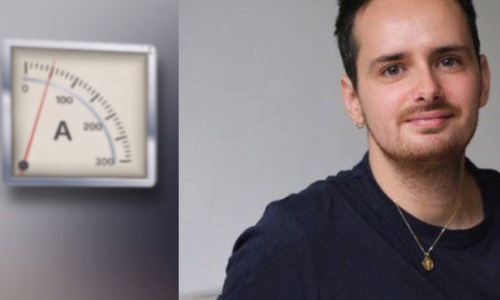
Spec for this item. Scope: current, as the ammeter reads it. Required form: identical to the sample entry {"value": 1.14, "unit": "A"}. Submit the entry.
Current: {"value": 50, "unit": "A"}
